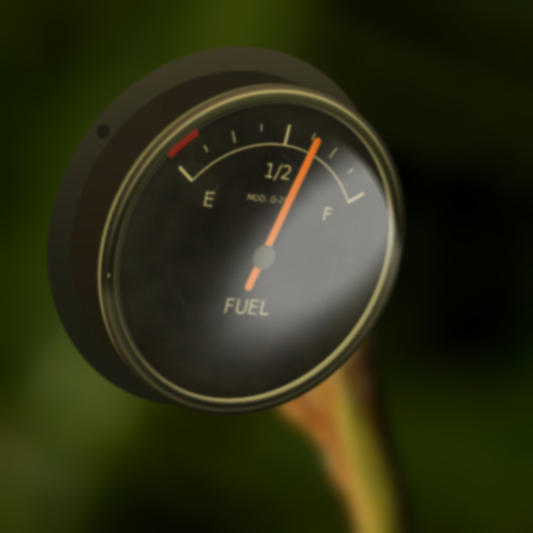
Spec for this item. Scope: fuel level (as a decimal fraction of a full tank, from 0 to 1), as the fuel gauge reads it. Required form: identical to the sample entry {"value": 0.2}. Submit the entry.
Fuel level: {"value": 0.625}
